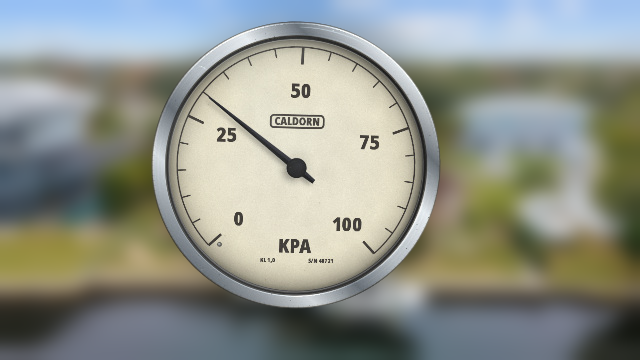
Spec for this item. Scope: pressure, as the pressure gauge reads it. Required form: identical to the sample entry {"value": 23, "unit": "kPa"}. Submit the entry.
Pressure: {"value": 30, "unit": "kPa"}
